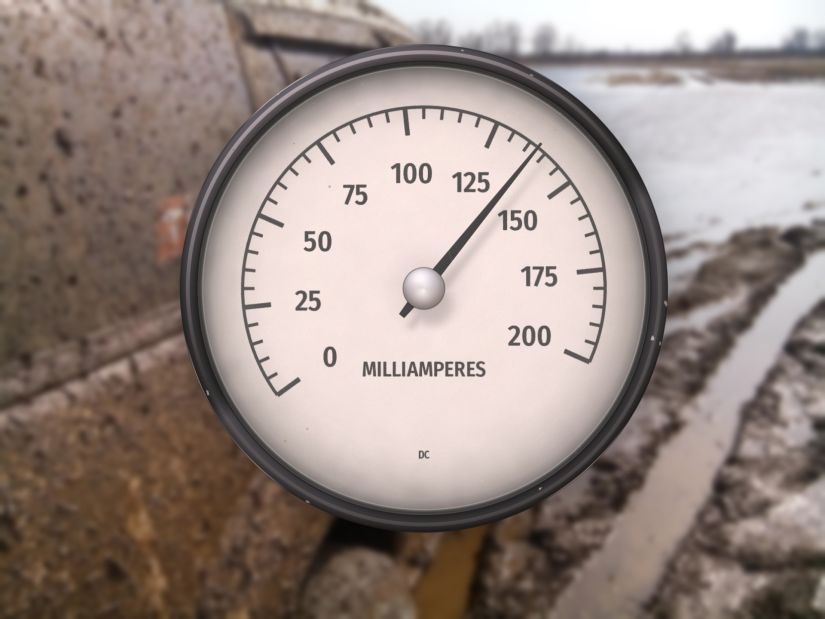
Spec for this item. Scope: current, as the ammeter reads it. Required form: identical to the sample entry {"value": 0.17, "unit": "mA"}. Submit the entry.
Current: {"value": 137.5, "unit": "mA"}
